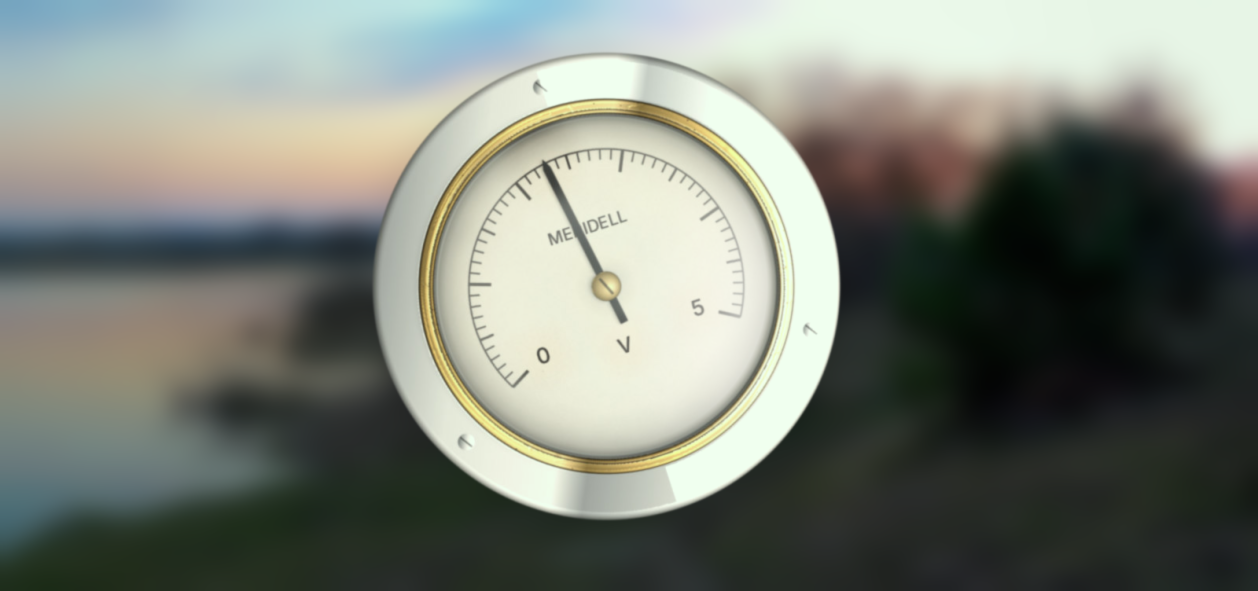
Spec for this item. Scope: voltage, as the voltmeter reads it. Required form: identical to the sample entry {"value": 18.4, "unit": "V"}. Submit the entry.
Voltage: {"value": 2.3, "unit": "V"}
